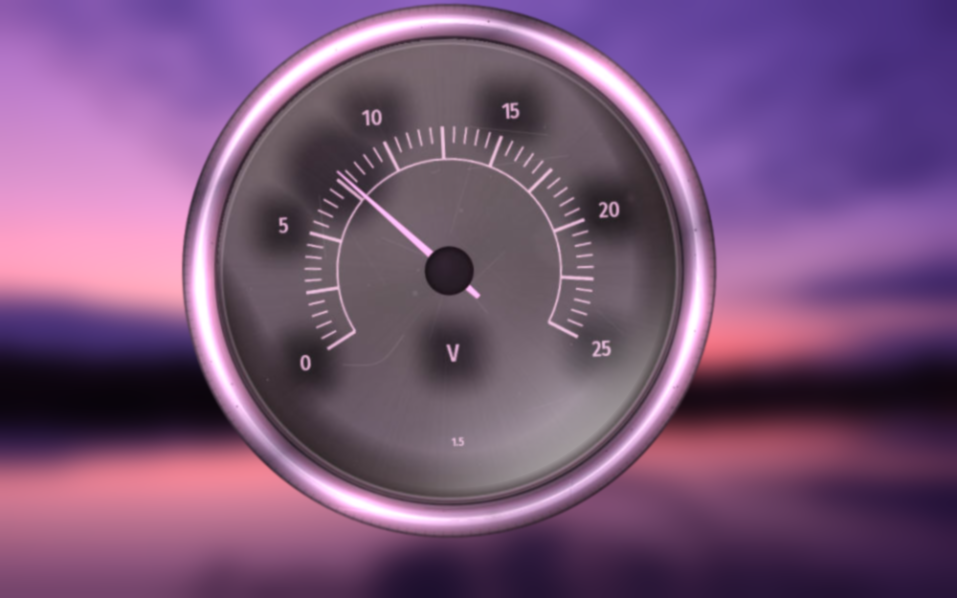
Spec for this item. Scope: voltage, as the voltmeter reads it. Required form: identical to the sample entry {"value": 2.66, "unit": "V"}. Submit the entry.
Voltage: {"value": 7.75, "unit": "V"}
